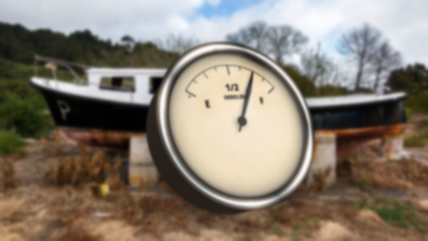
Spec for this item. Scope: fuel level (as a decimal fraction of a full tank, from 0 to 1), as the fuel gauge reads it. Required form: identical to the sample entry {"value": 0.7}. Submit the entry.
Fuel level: {"value": 0.75}
